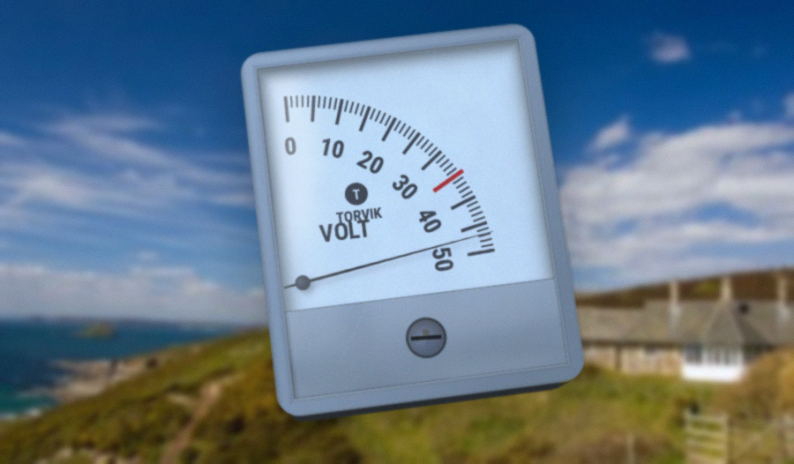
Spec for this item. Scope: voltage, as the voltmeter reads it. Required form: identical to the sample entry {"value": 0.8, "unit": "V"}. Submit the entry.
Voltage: {"value": 47, "unit": "V"}
